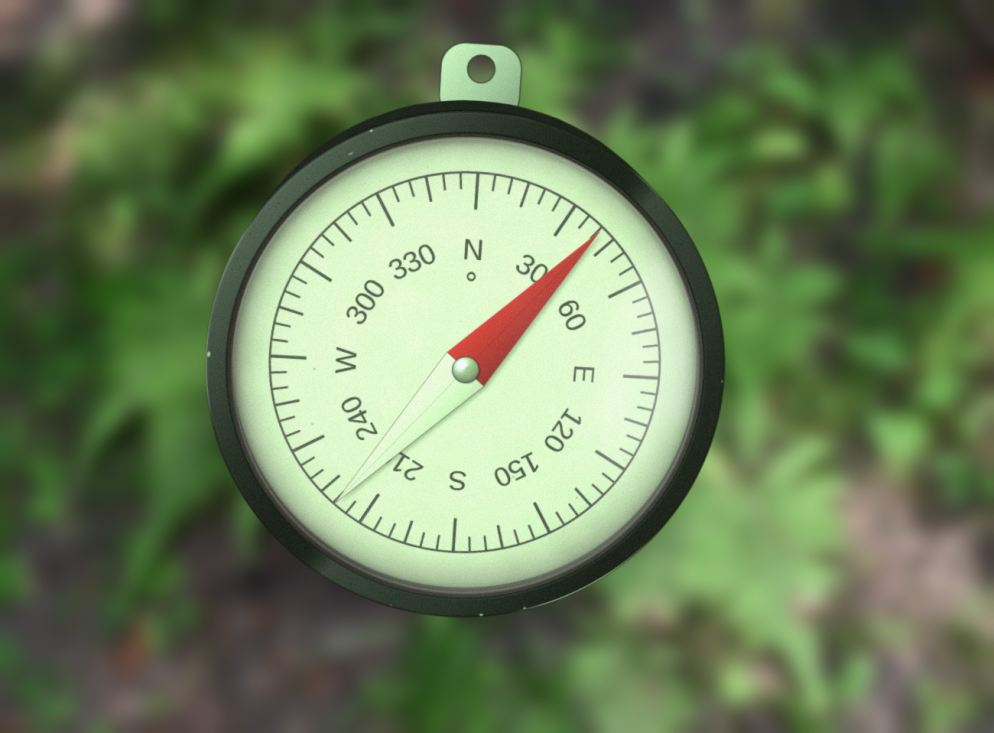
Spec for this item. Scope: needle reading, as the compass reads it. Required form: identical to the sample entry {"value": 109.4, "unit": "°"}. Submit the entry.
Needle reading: {"value": 40, "unit": "°"}
